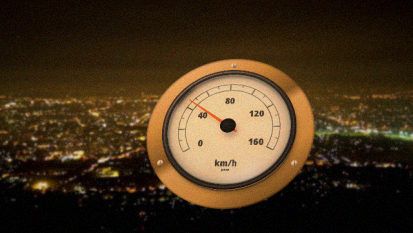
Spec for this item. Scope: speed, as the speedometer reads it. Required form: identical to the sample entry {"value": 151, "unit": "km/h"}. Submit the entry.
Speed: {"value": 45, "unit": "km/h"}
